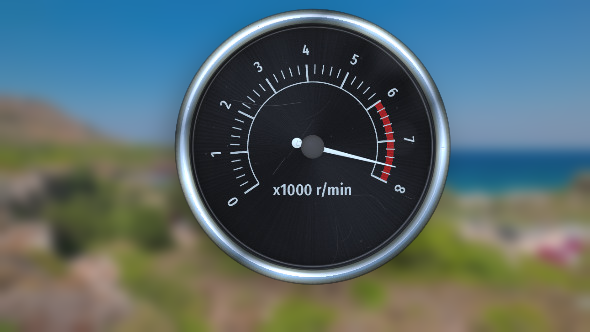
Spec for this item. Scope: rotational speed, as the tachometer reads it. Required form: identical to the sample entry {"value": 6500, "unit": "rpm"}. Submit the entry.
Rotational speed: {"value": 7600, "unit": "rpm"}
